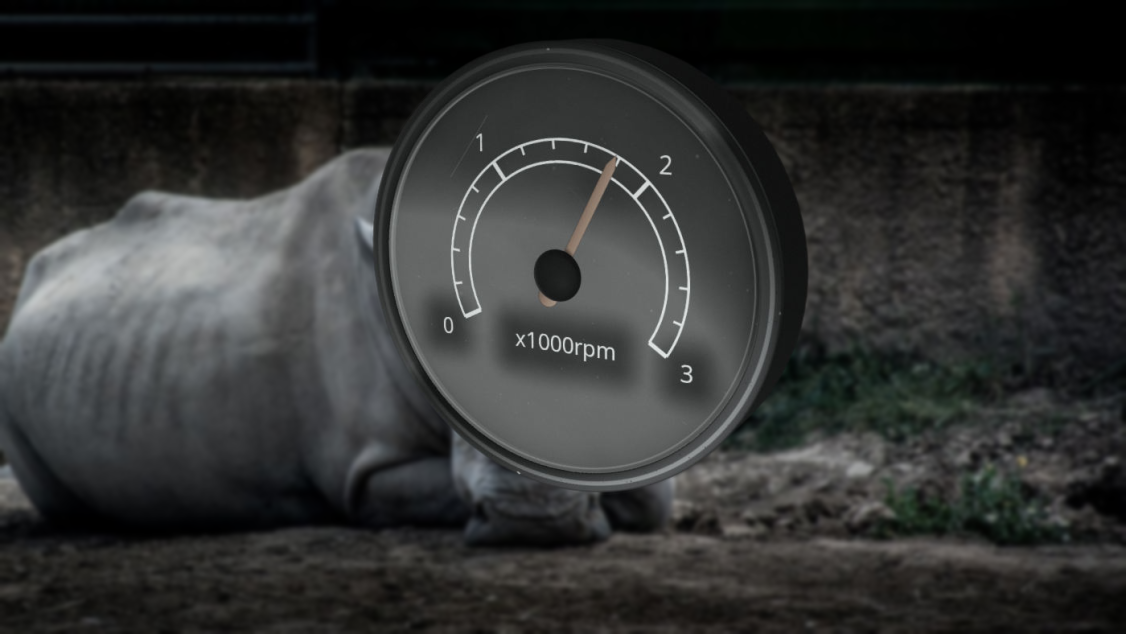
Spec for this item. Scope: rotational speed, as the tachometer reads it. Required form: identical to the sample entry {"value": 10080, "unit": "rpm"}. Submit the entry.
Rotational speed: {"value": 1800, "unit": "rpm"}
